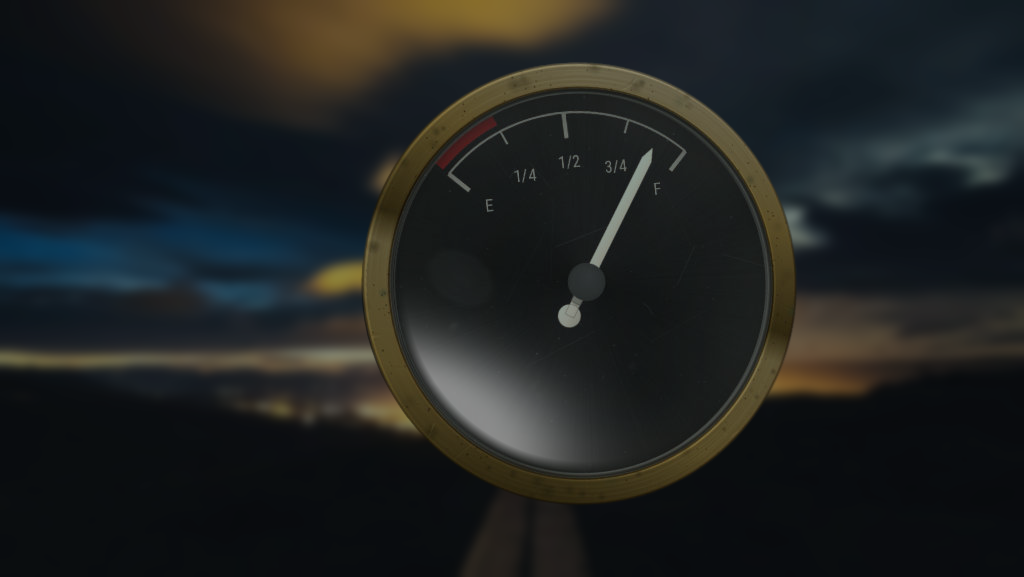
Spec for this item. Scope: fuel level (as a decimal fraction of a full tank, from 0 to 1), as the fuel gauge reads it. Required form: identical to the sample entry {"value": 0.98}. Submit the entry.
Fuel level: {"value": 0.875}
